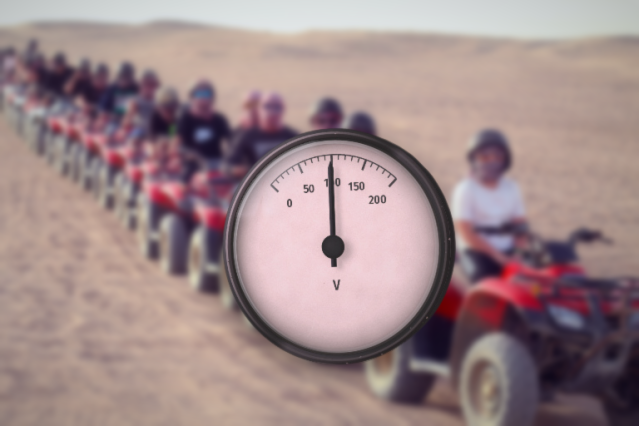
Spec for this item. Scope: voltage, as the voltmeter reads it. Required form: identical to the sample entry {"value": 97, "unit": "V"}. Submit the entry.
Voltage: {"value": 100, "unit": "V"}
